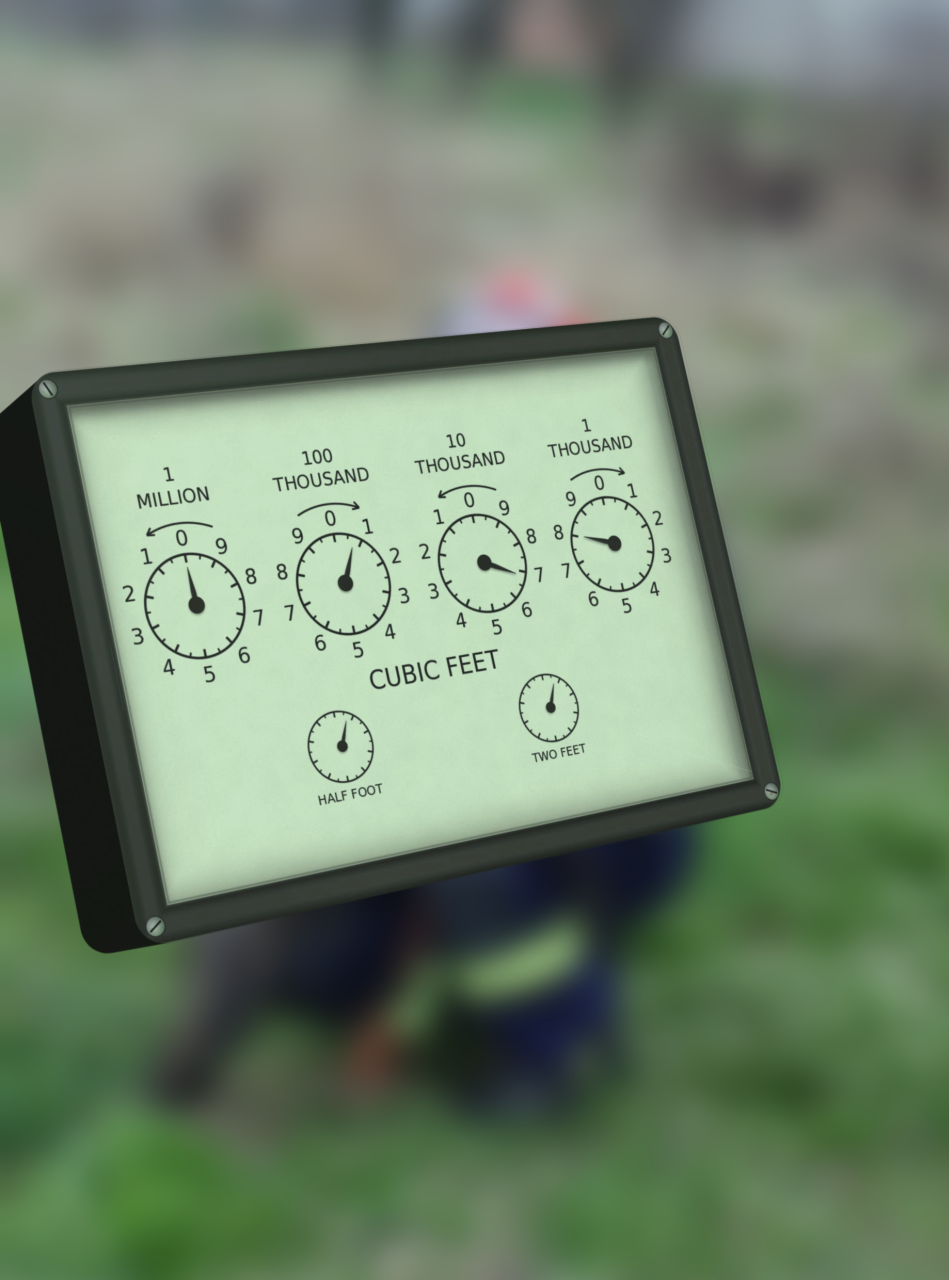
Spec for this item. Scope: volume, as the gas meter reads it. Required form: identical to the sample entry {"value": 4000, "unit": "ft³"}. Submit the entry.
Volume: {"value": 6800, "unit": "ft³"}
